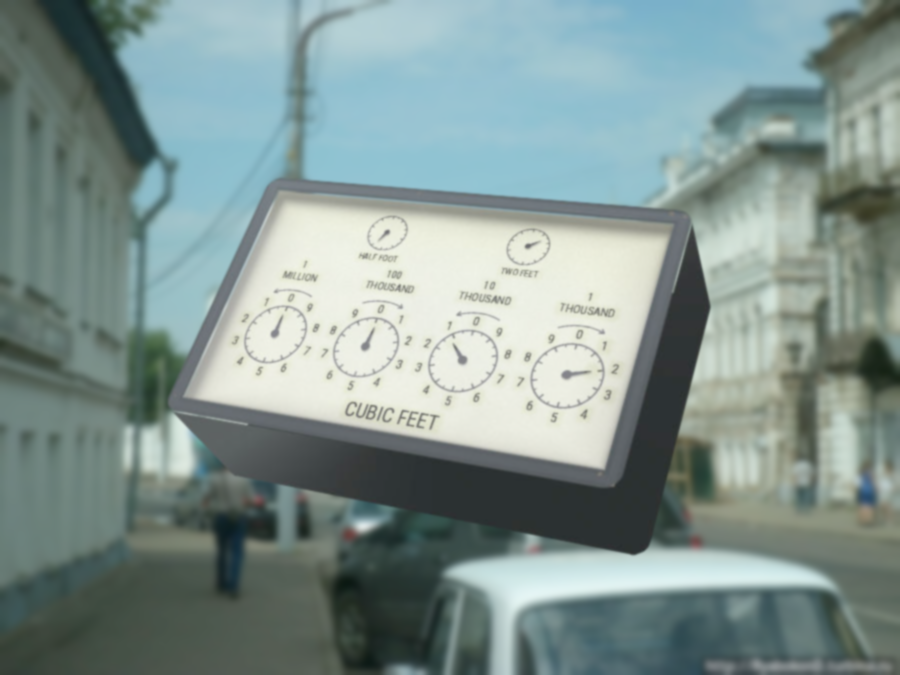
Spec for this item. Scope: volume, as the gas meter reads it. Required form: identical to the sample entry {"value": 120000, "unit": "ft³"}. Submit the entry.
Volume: {"value": 1200, "unit": "ft³"}
